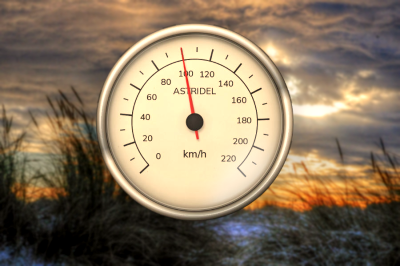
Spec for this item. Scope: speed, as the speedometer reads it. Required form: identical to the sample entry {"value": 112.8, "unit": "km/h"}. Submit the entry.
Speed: {"value": 100, "unit": "km/h"}
